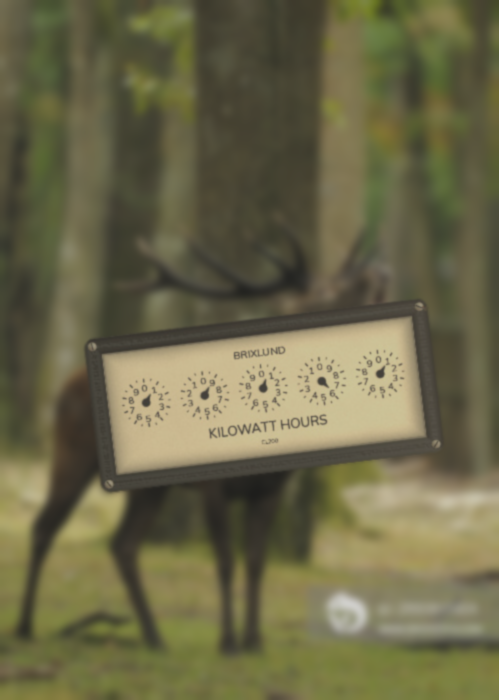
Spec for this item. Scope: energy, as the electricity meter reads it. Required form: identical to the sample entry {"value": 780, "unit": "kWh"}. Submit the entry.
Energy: {"value": 9061, "unit": "kWh"}
